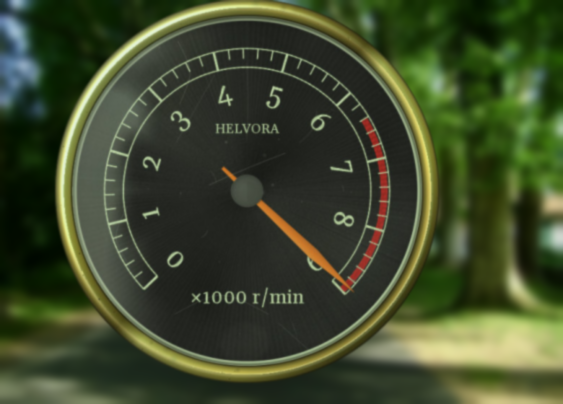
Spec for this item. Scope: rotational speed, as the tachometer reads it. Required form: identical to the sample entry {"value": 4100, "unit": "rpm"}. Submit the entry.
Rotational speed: {"value": 8900, "unit": "rpm"}
